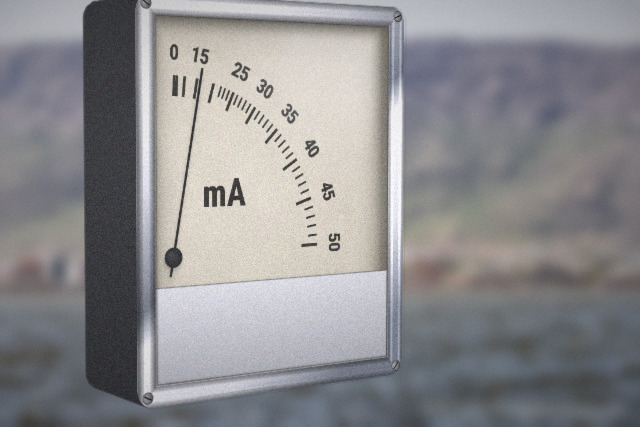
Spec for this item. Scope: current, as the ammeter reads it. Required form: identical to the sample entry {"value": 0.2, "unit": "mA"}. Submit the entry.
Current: {"value": 15, "unit": "mA"}
